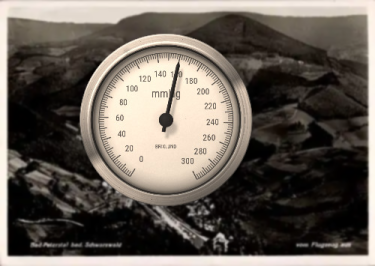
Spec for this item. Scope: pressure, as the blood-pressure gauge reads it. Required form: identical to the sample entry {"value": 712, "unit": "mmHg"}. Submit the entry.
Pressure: {"value": 160, "unit": "mmHg"}
